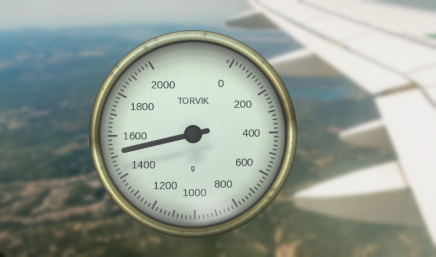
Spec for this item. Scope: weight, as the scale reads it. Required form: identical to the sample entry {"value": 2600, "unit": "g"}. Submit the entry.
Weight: {"value": 1520, "unit": "g"}
